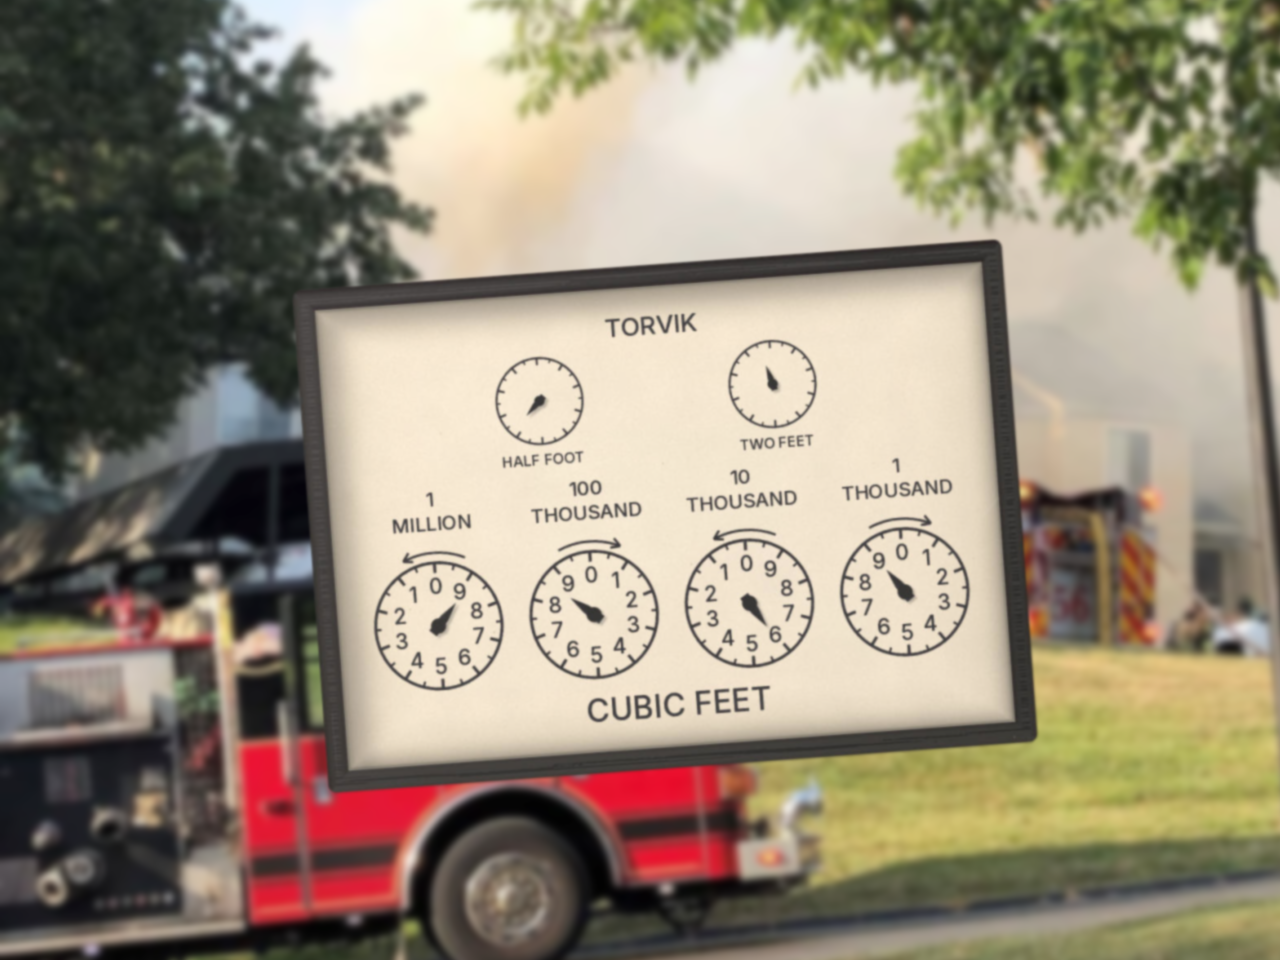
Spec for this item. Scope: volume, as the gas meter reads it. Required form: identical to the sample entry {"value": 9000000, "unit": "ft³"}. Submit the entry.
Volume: {"value": 885900, "unit": "ft³"}
